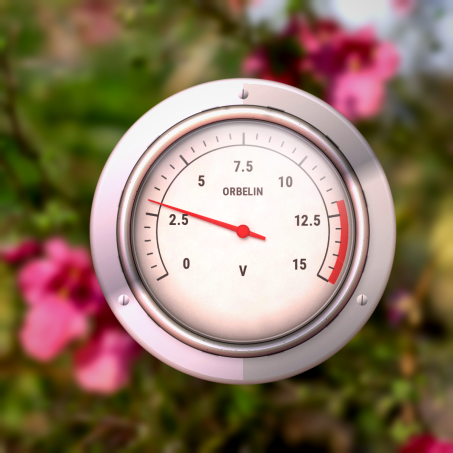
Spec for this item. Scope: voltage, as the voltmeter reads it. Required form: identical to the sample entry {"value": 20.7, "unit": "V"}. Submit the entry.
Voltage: {"value": 3, "unit": "V"}
